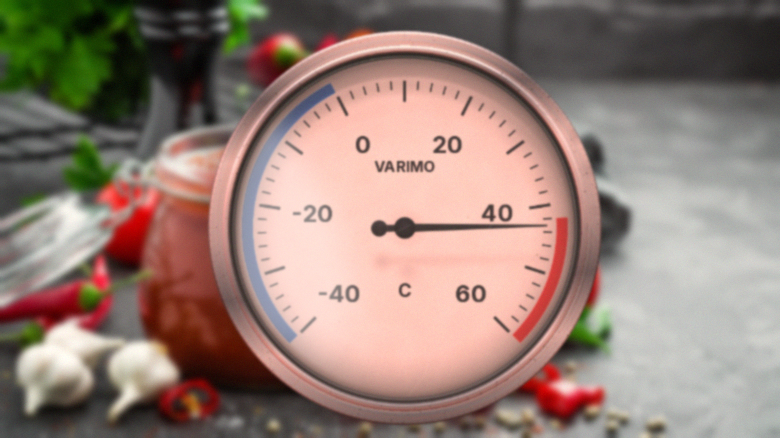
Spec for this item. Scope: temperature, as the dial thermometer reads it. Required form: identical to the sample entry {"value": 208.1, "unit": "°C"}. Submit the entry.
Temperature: {"value": 43, "unit": "°C"}
